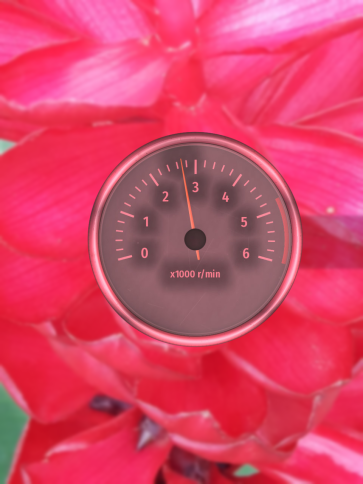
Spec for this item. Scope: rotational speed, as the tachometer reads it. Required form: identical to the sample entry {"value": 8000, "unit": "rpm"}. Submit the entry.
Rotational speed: {"value": 2700, "unit": "rpm"}
